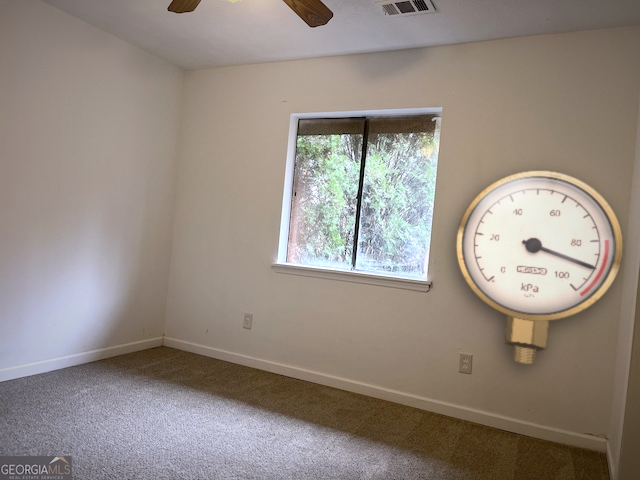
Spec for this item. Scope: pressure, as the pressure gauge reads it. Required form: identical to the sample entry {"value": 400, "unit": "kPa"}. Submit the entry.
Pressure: {"value": 90, "unit": "kPa"}
